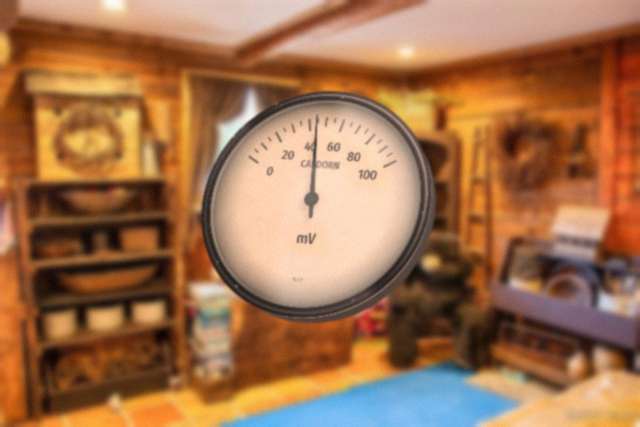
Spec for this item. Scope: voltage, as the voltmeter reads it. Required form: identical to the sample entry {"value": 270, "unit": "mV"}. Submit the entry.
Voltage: {"value": 45, "unit": "mV"}
